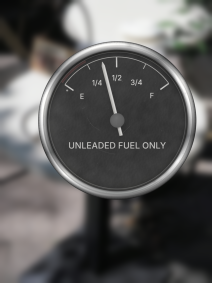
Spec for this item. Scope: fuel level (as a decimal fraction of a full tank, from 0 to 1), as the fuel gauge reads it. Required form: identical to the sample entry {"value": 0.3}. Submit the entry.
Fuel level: {"value": 0.375}
